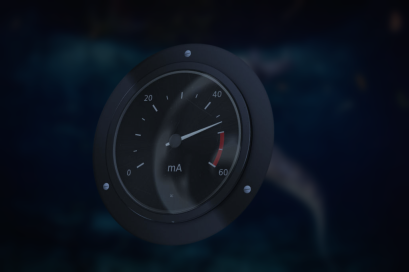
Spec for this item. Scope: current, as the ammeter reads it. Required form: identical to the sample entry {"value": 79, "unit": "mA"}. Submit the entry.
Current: {"value": 47.5, "unit": "mA"}
